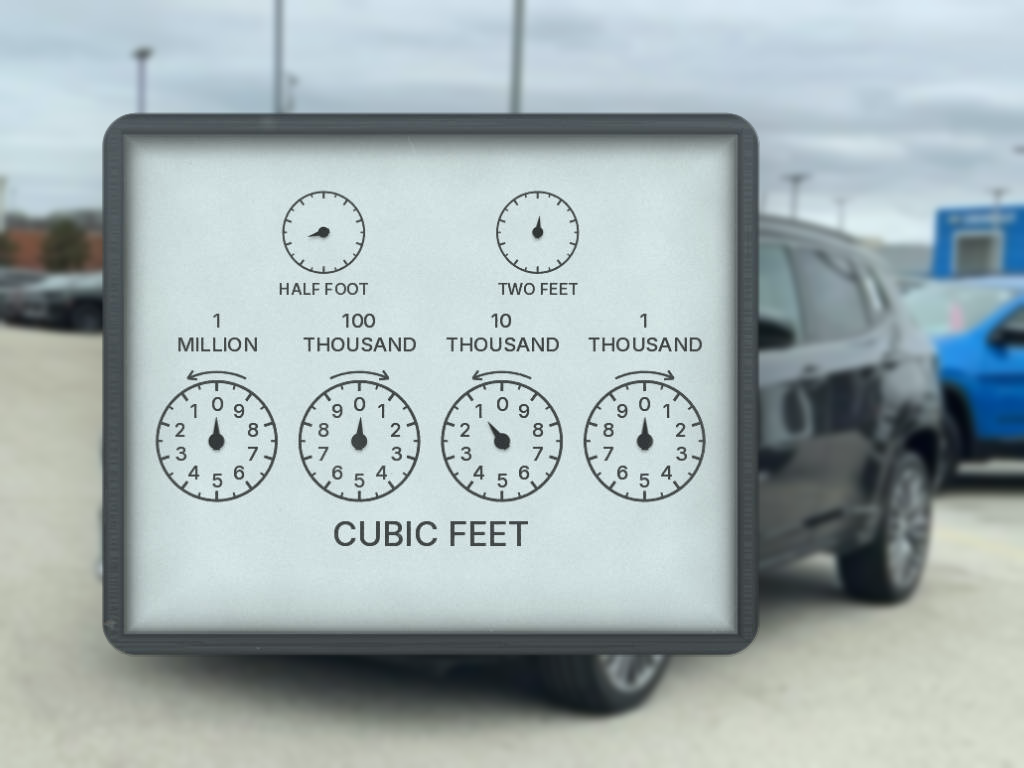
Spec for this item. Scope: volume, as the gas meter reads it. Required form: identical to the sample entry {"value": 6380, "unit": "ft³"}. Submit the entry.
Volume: {"value": 1000, "unit": "ft³"}
